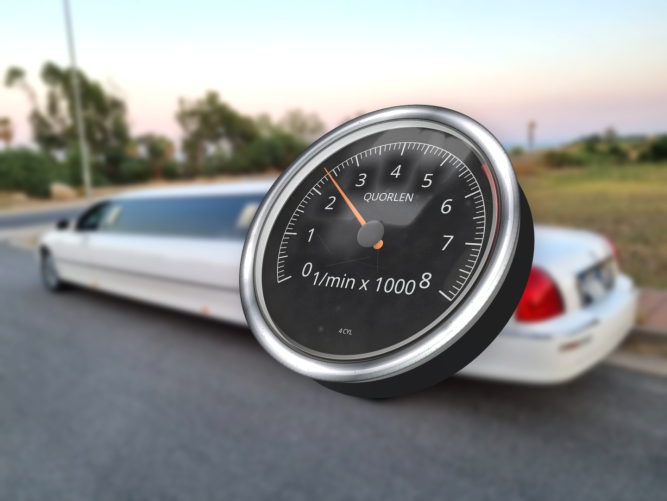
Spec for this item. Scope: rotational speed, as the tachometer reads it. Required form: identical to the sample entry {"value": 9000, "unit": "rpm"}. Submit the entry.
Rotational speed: {"value": 2400, "unit": "rpm"}
